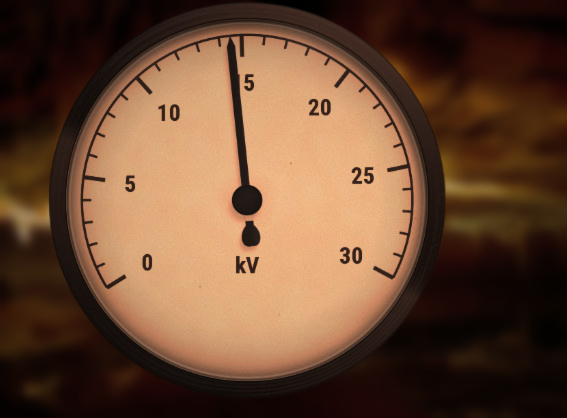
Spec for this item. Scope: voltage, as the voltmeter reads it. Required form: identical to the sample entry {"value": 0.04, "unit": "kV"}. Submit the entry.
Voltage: {"value": 14.5, "unit": "kV"}
